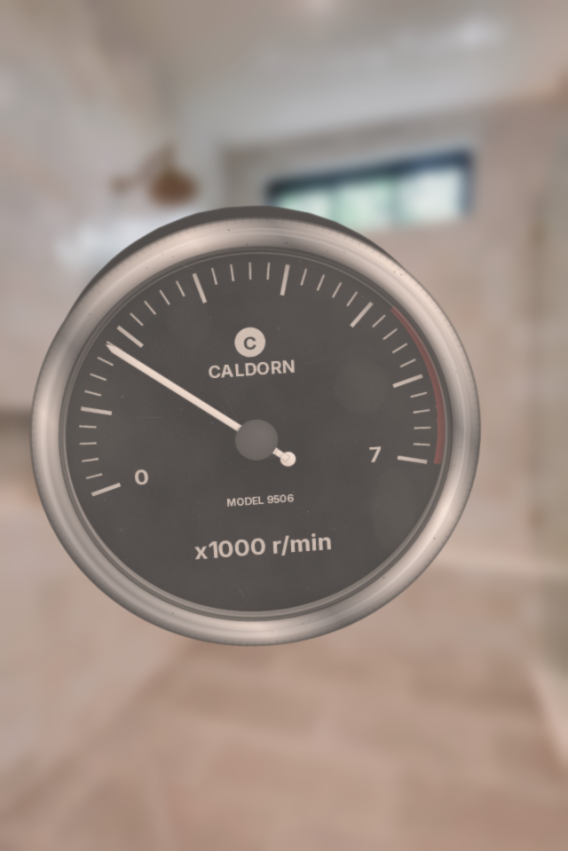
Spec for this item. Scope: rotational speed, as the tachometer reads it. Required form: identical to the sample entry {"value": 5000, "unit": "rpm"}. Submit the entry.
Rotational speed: {"value": 1800, "unit": "rpm"}
